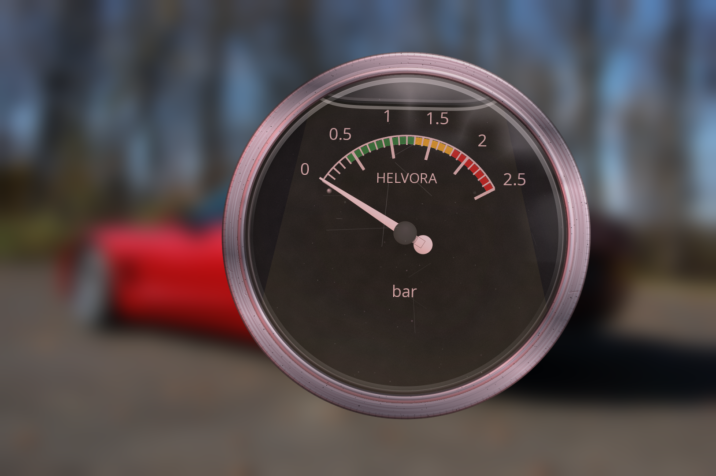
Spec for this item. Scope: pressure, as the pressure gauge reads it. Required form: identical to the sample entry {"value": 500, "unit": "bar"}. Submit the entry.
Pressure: {"value": 0, "unit": "bar"}
